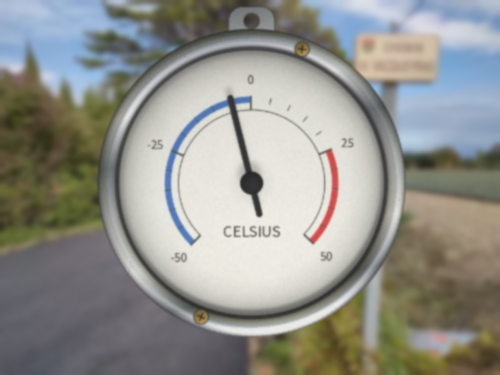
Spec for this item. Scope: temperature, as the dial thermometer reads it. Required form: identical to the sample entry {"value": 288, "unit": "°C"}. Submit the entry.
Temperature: {"value": -5, "unit": "°C"}
